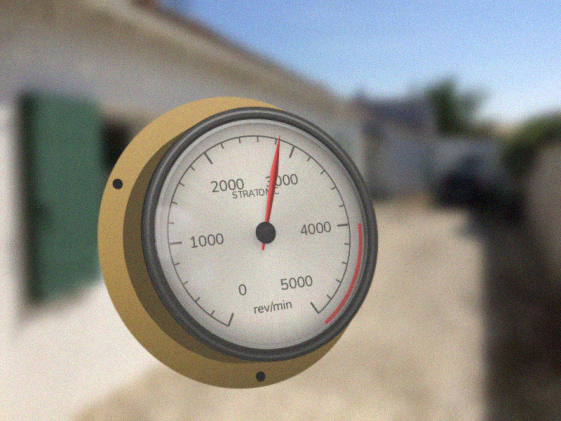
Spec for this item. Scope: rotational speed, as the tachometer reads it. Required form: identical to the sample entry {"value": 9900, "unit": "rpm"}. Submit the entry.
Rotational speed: {"value": 2800, "unit": "rpm"}
